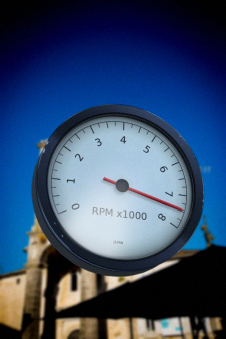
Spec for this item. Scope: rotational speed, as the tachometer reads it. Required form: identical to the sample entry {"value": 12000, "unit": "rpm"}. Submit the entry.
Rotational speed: {"value": 7500, "unit": "rpm"}
